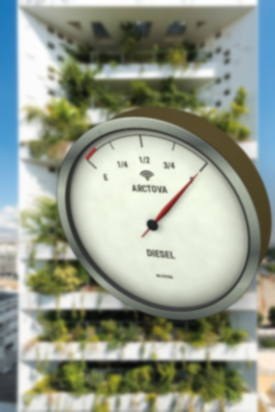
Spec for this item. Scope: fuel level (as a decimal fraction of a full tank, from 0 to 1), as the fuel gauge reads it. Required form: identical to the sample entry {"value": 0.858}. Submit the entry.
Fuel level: {"value": 1}
